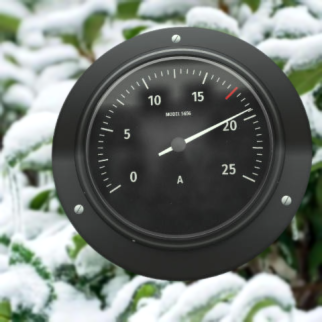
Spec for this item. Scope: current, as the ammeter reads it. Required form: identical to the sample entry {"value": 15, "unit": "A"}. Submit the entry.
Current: {"value": 19.5, "unit": "A"}
